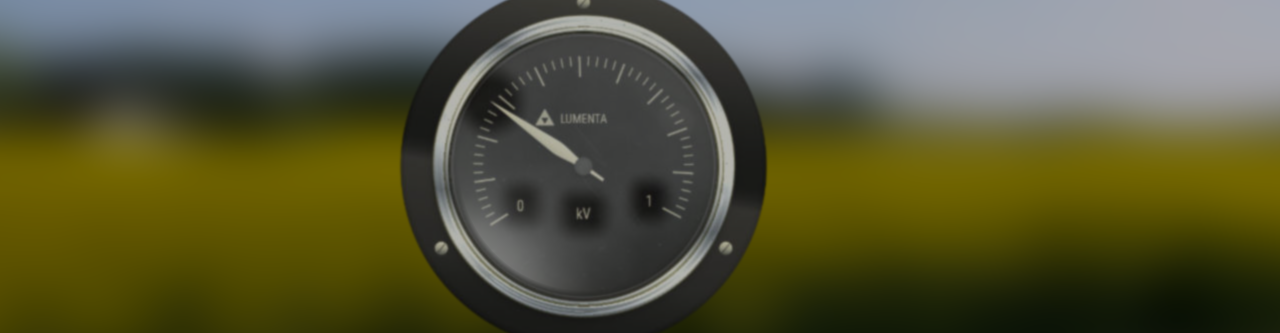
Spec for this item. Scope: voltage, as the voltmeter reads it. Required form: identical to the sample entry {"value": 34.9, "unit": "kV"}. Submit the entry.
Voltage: {"value": 0.28, "unit": "kV"}
